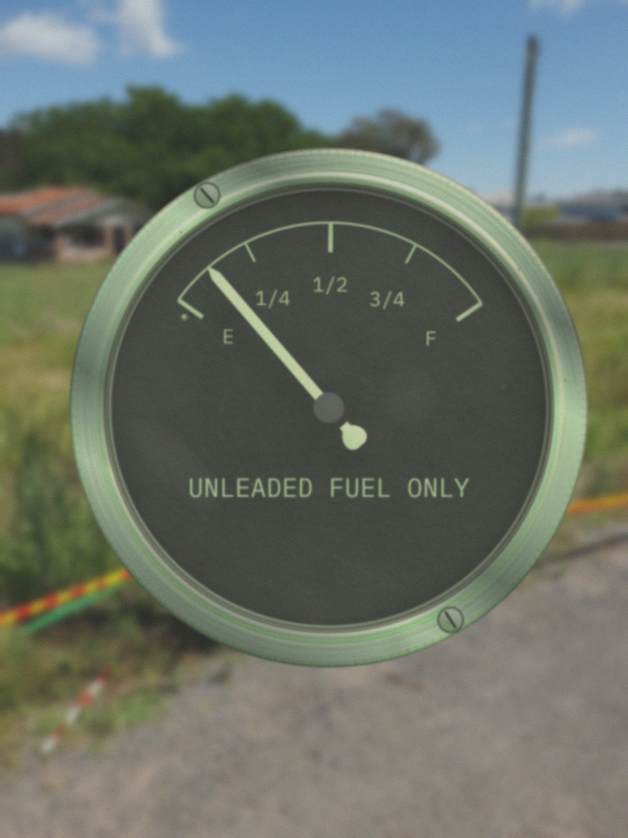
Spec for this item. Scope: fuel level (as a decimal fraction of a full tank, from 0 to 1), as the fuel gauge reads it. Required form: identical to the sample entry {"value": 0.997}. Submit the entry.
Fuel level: {"value": 0.125}
